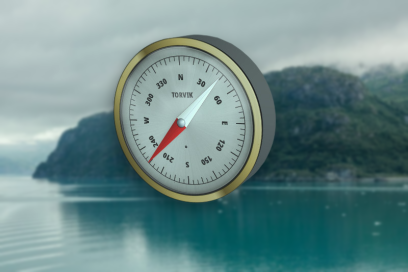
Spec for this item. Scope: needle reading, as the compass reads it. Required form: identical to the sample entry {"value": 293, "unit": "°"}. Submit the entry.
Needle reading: {"value": 225, "unit": "°"}
